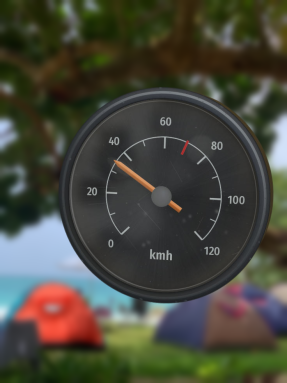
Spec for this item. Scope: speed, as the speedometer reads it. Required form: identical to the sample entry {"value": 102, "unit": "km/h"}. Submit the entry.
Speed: {"value": 35, "unit": "km/h"}
